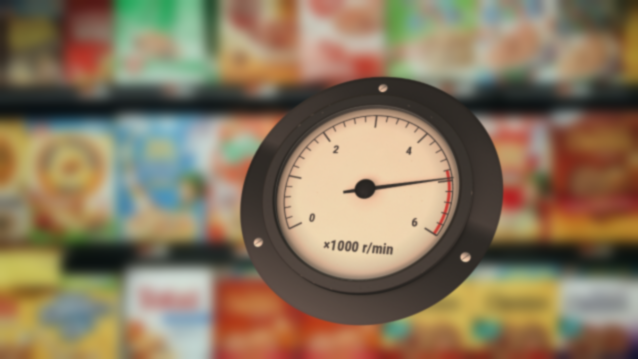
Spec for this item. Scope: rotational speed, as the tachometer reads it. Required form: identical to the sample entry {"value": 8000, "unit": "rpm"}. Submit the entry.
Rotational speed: {"value": 5000, "unit": "rpm"}
